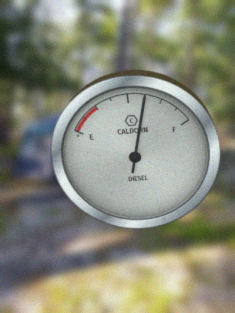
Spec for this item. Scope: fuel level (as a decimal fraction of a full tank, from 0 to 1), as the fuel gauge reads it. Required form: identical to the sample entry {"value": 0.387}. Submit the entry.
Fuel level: {"value": 0.625}
